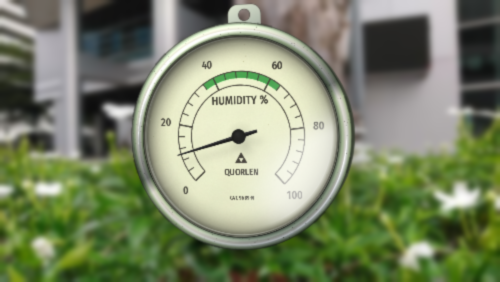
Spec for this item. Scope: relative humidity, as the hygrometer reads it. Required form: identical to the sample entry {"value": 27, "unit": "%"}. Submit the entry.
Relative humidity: {"value": 10, "unit": "%"}
